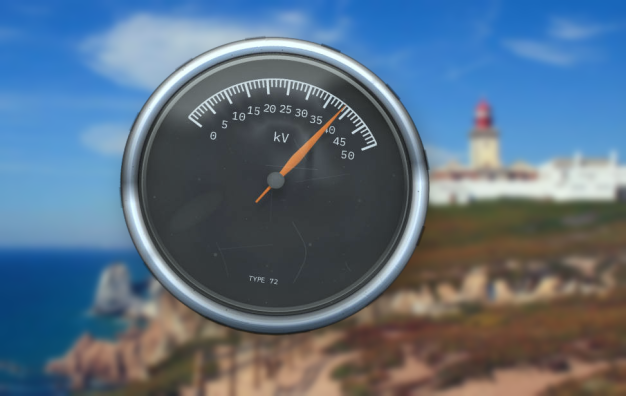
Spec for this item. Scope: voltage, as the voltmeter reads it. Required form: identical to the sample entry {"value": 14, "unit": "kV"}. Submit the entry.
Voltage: {"value": 39, "unit": "kV"}
